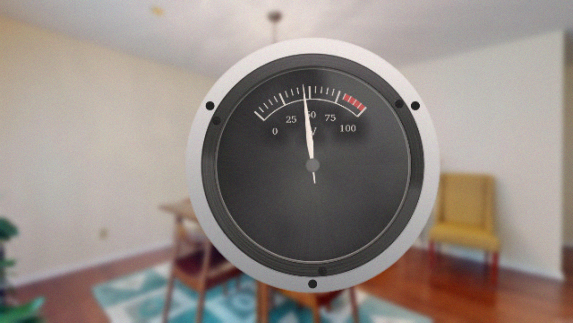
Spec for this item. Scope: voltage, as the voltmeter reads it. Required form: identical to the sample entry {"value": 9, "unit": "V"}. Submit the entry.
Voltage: {"value": 45, "unit": "V"}
